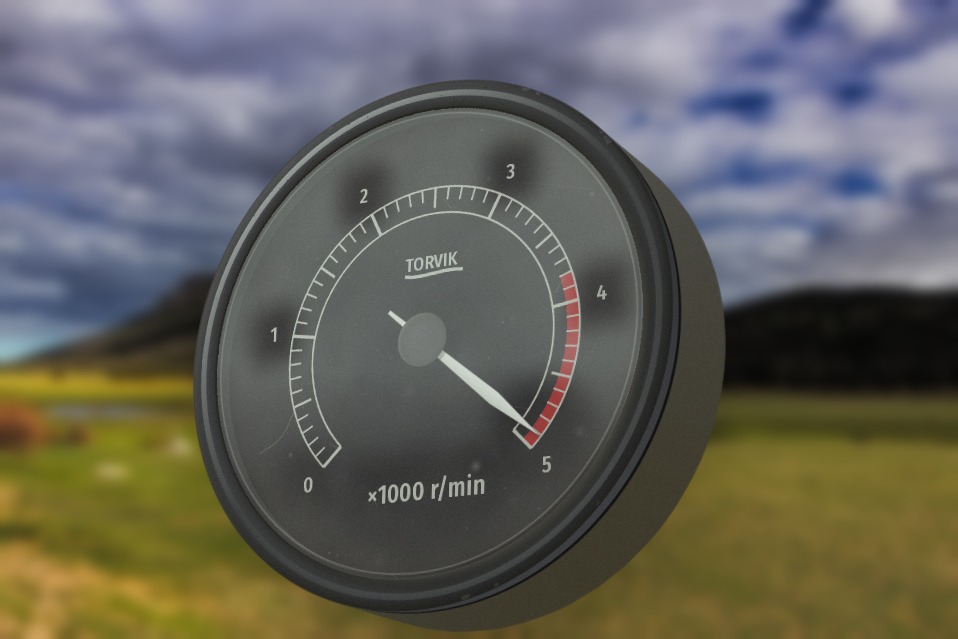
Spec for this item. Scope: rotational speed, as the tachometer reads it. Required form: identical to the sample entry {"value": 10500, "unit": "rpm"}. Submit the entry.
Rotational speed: {"value": 4900, "unit": "rpm"}
